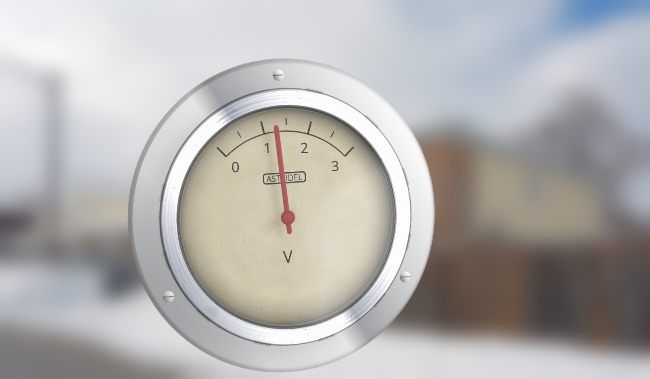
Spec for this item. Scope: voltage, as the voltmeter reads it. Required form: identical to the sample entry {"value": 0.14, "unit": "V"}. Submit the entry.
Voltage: {"value": 1.25, "unit": "V"}
